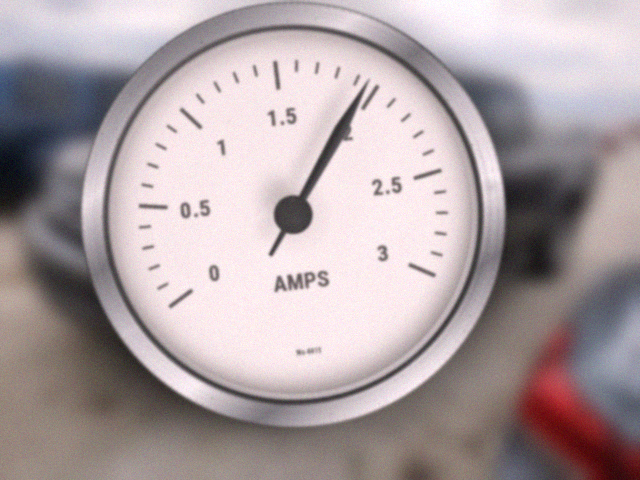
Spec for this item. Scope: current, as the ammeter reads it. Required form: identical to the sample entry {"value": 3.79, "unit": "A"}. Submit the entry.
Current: {"value": 1.95, "unit": "A"}
